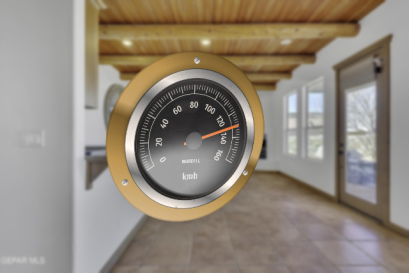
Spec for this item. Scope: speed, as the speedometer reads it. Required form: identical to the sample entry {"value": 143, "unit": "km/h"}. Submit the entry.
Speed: {"value": 130, "unit": "km/h"}
